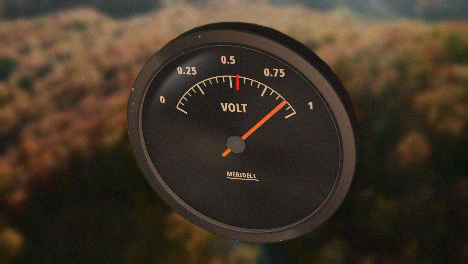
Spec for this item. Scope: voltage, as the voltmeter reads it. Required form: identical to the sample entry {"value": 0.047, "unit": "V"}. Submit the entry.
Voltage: {"value": 0.9, "unit": "V"}
